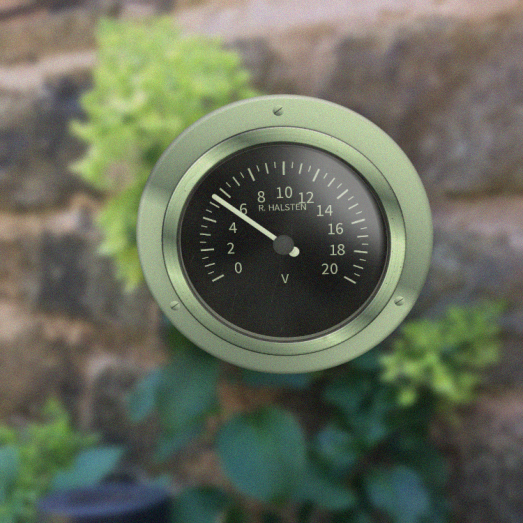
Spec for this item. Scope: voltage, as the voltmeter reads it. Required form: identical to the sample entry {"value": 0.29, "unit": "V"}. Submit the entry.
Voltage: {"value": 5.5, "unit": "V"}
